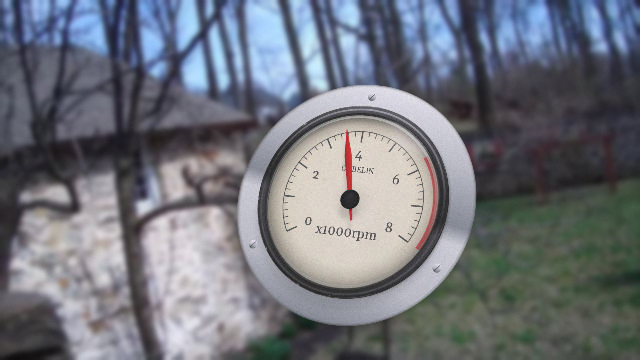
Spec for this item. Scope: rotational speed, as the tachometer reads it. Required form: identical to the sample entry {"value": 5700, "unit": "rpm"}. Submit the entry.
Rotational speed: {"value": 3600, "unit": "rpm"}
